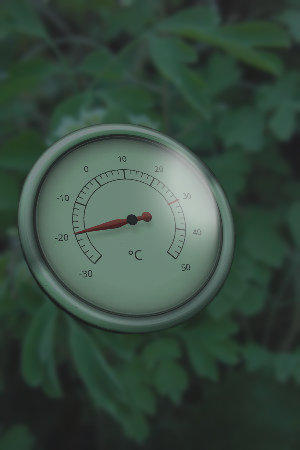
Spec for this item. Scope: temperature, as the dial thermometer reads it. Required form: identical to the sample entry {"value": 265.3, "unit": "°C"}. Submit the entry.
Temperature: {"value": -20, "unit": "°C"}
